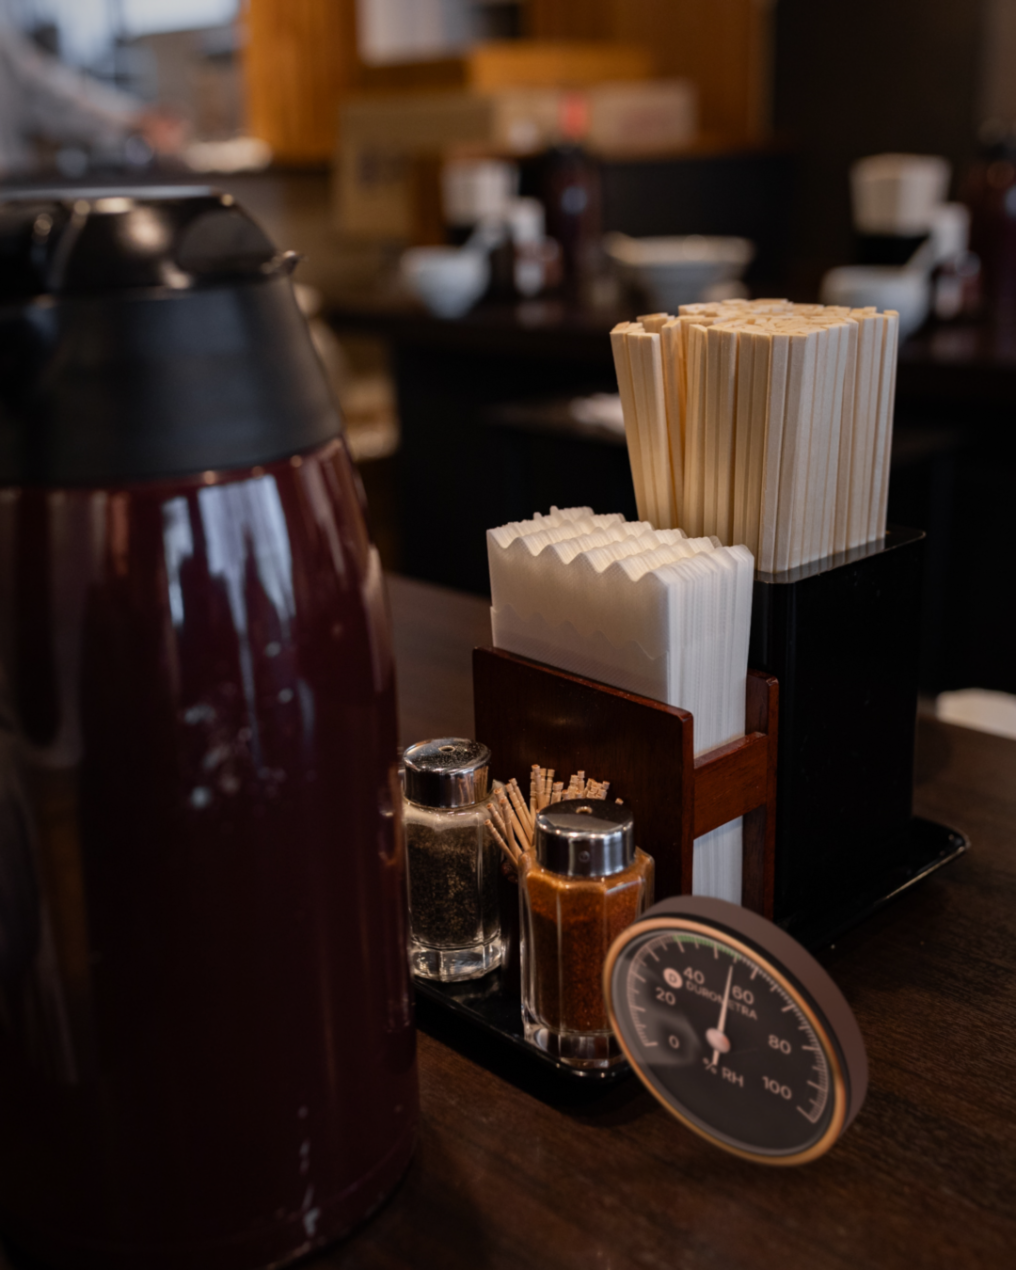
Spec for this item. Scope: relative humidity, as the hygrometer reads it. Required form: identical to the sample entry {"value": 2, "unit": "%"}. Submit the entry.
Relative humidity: {"value": 55, "unit": "%"}
